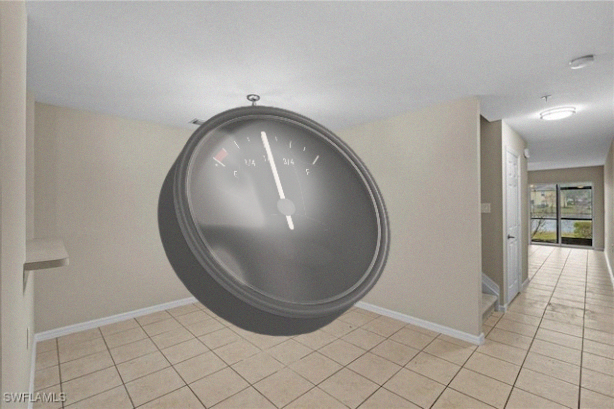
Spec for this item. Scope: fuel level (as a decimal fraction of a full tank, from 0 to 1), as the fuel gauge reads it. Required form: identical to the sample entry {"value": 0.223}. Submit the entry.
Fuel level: {"value": 0.5}
